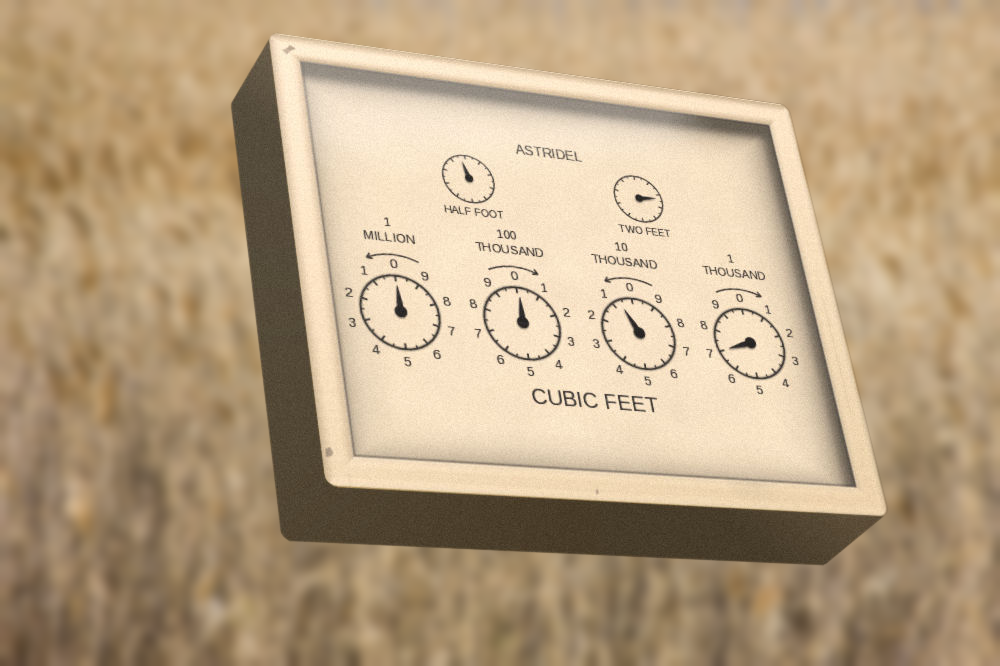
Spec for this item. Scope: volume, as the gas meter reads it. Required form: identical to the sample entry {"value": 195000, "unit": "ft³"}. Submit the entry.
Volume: {"value": 700, "unit": "ft³"}
